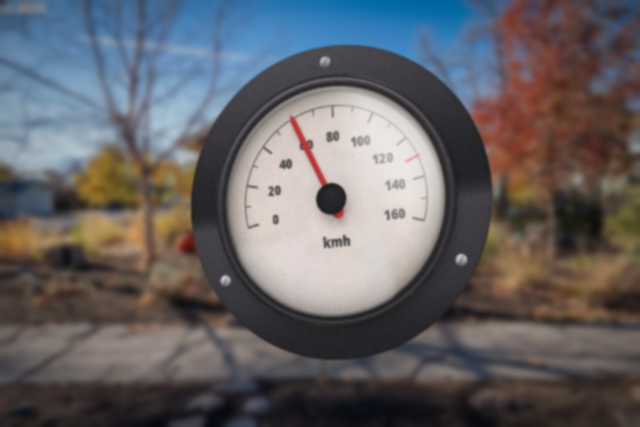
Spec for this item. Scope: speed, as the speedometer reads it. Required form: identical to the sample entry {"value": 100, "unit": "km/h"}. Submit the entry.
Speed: {"value": 60, "unit": "km/h"}
